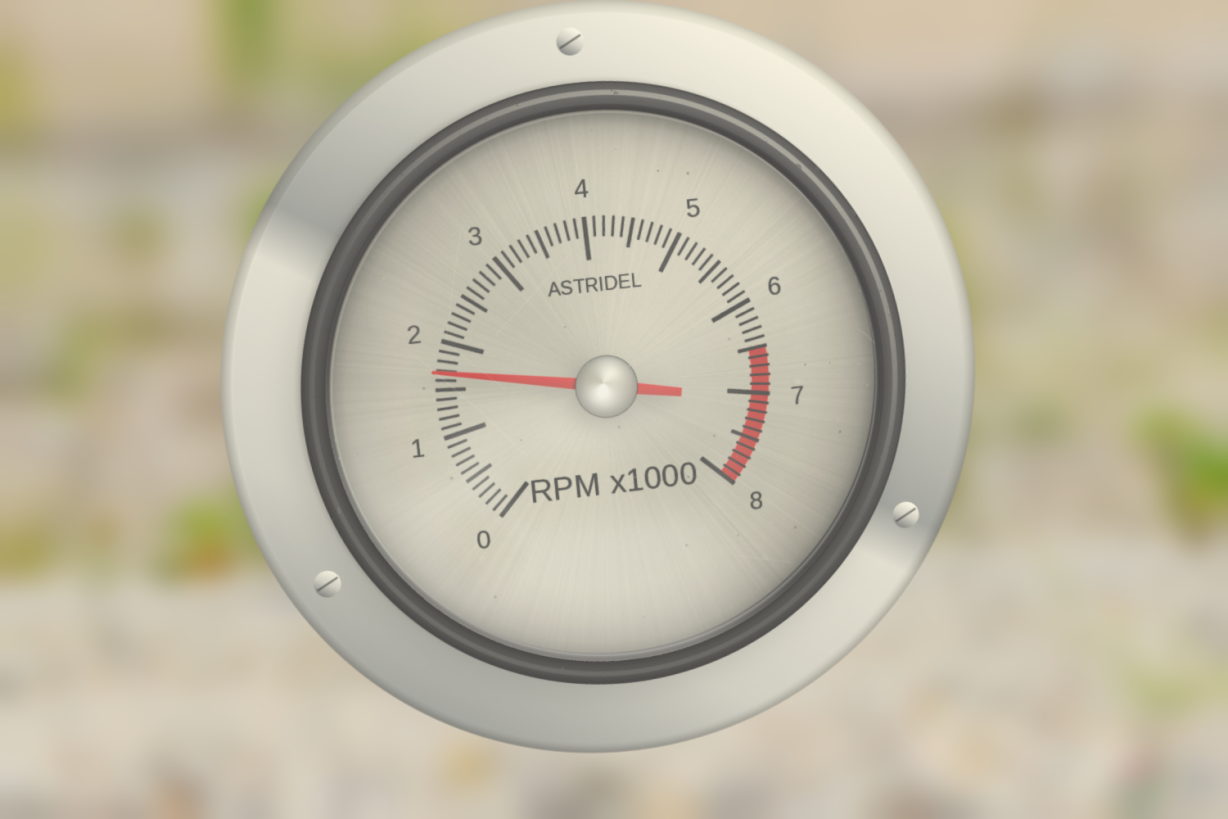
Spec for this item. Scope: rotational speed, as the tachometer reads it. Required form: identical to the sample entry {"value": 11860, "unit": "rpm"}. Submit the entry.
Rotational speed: {"value": 1700, "unit": "rpm"}
